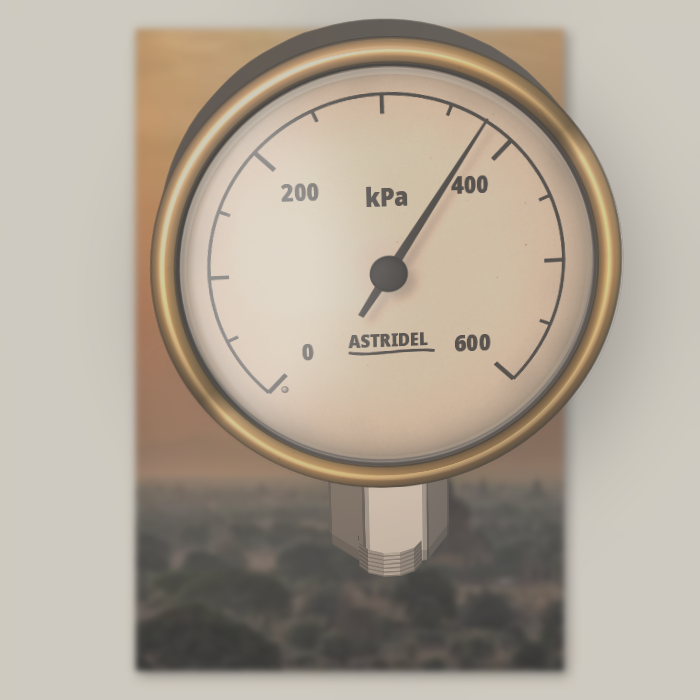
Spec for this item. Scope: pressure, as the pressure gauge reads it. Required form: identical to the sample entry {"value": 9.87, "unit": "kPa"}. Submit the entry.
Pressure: {"value": 375, "unit": "kPa"}
